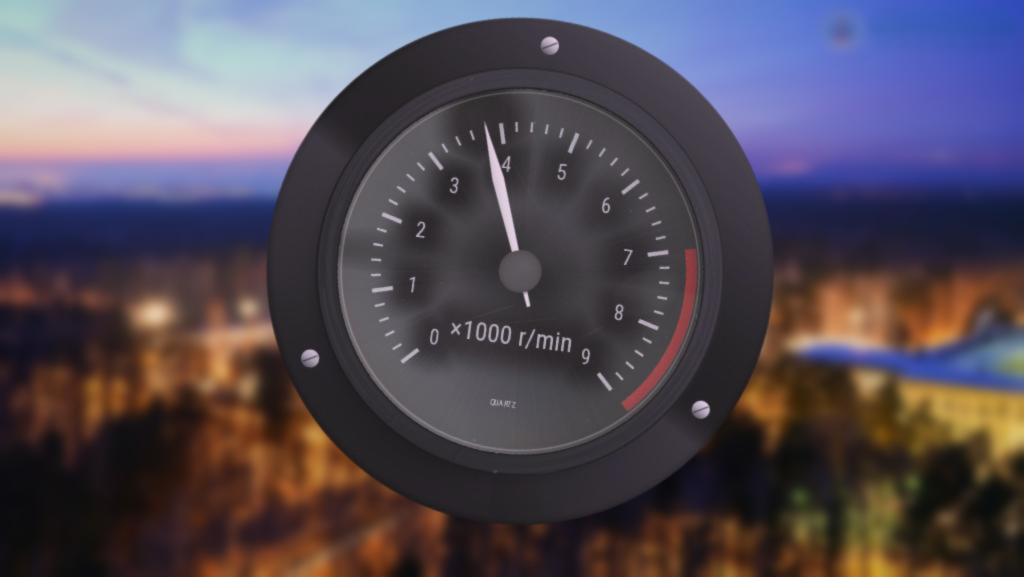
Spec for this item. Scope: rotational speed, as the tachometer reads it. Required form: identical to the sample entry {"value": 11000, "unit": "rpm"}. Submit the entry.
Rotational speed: {"value": 3800, "unit": "rpm"}
